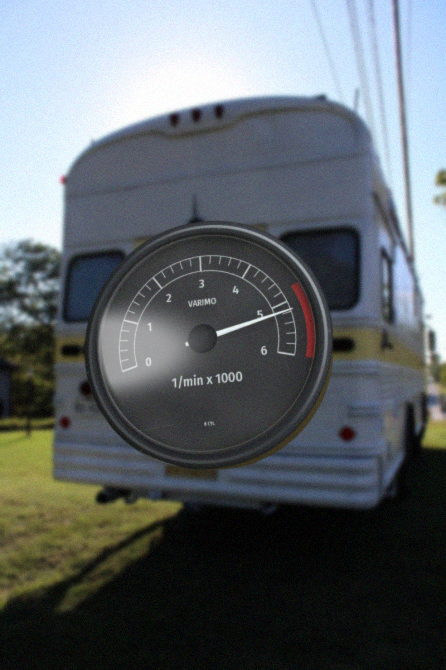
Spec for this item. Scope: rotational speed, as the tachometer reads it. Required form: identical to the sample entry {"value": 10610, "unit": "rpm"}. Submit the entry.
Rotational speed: {"value": 5200, "unit": "rpm"}
